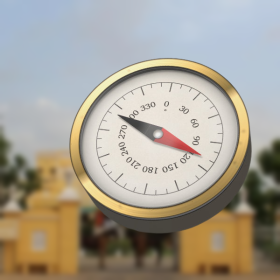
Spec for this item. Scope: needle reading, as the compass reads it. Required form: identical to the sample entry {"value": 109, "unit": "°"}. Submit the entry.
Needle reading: {"value": 110, "unit": "°"}
